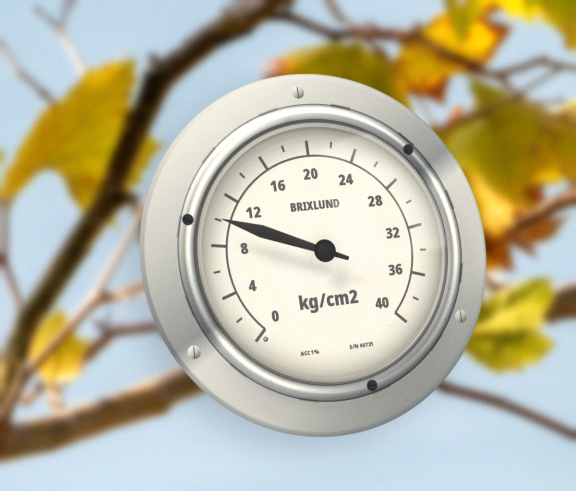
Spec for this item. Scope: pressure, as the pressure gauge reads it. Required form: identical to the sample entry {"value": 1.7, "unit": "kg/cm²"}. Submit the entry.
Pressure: {"value": 10, "unit": "kg/cm²"}
